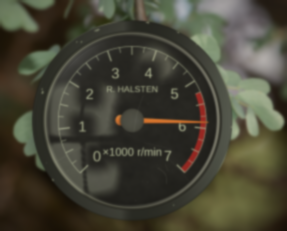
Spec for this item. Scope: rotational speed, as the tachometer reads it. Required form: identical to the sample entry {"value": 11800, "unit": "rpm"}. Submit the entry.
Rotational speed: {"value": 5875, "unit": "rpm"}
